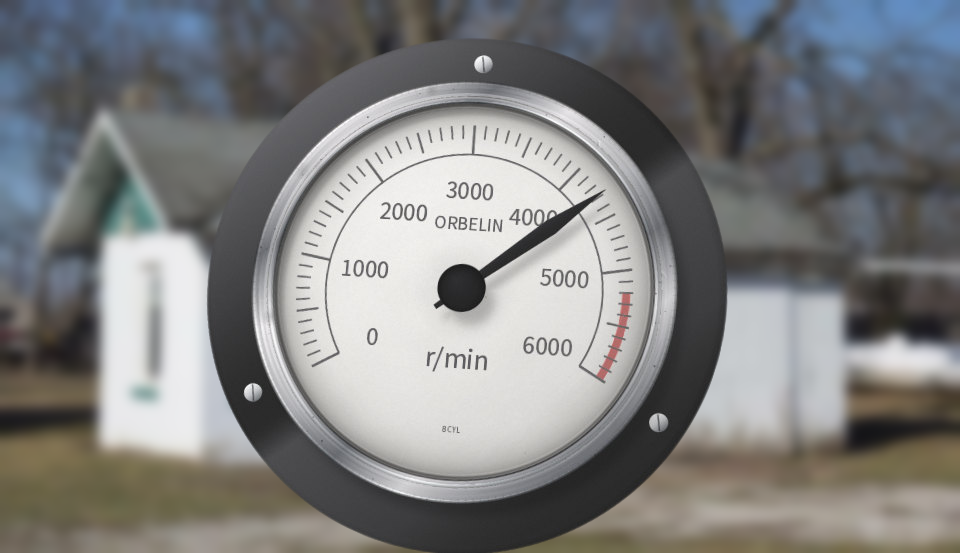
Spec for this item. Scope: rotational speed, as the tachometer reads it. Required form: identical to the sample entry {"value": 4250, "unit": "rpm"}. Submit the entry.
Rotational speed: {"value": 4300, "unit": "rpm"}
